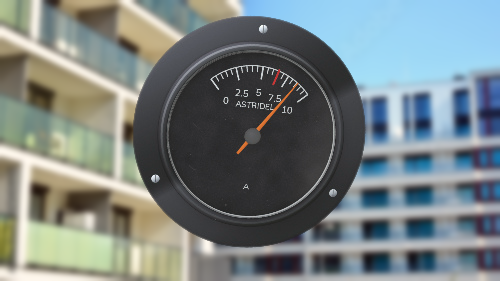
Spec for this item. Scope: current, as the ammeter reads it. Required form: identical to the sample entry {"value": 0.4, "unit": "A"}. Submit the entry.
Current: {"value": 8.5, "unit": "A"}
